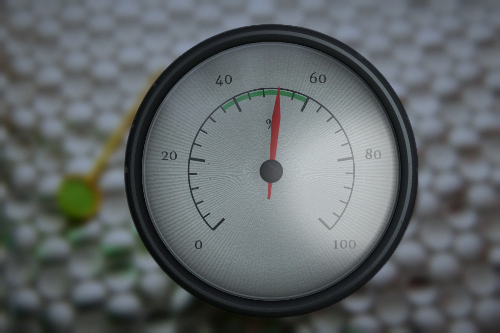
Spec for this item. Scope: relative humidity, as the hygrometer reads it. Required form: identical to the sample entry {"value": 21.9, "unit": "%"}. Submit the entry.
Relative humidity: {"value": 52, "unit": "%"}
